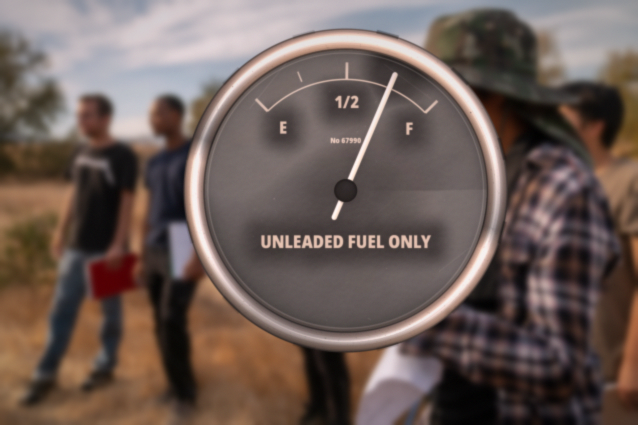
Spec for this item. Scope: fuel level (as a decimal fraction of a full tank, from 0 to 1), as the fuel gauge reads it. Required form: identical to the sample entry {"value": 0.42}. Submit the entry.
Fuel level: {"value": 0.75}
